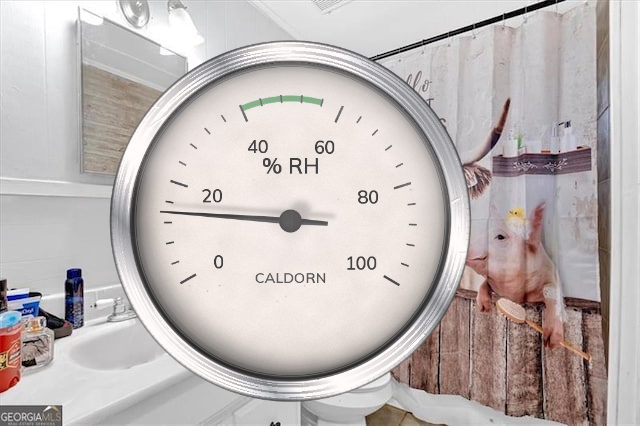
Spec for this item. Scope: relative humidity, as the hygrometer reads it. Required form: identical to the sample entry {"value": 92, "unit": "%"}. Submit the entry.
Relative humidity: {"value": 14, "unit": "%"}
